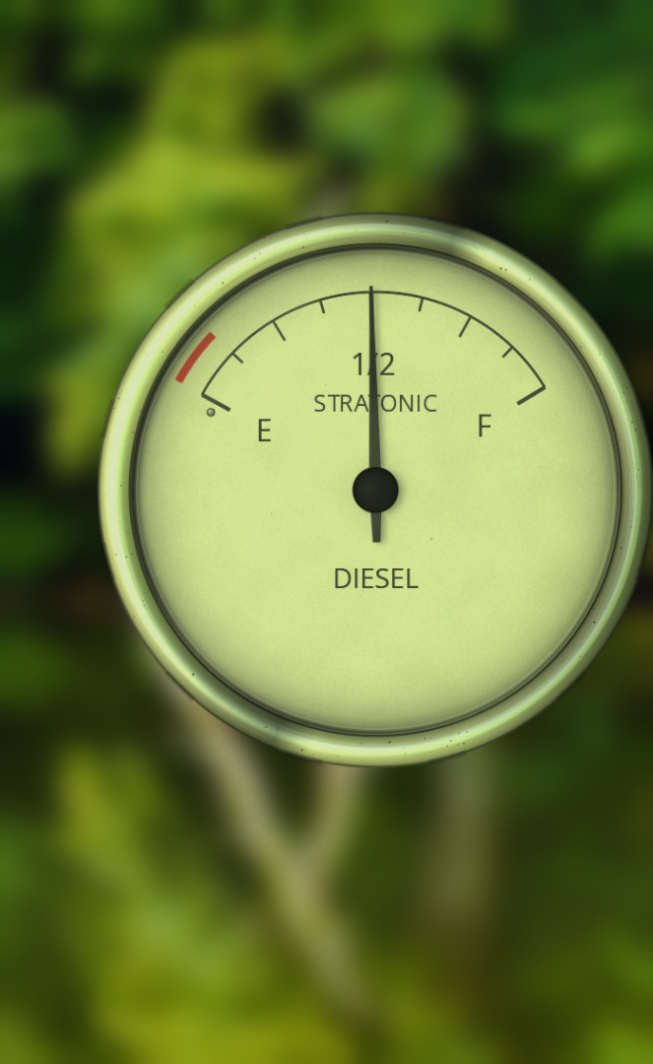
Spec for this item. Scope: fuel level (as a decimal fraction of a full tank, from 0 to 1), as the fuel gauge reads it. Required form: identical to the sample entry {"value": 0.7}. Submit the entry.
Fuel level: {"value": 0.5}
